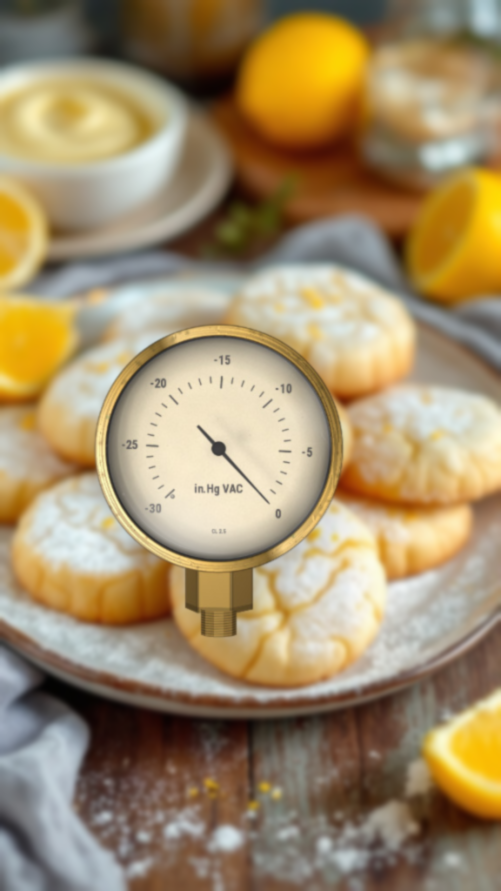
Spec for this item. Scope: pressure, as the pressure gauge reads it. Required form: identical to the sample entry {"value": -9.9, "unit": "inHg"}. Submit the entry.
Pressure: {"value": 0, "unit": "inHg"}
